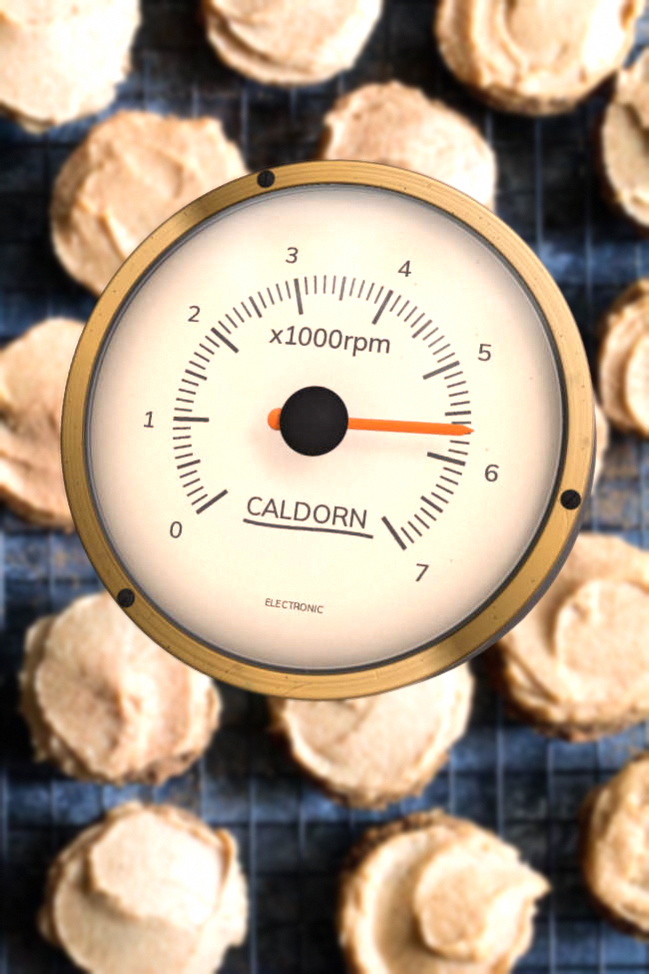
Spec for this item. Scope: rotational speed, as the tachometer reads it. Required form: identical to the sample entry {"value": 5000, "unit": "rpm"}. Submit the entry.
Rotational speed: {"value": 5700, "unit": "rpm"}
